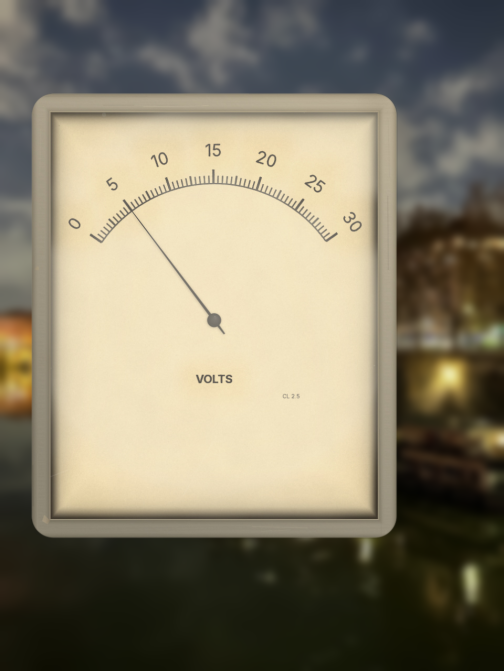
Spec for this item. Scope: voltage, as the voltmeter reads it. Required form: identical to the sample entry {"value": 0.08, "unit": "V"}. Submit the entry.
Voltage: {"value": 5, "unit": "V"}
